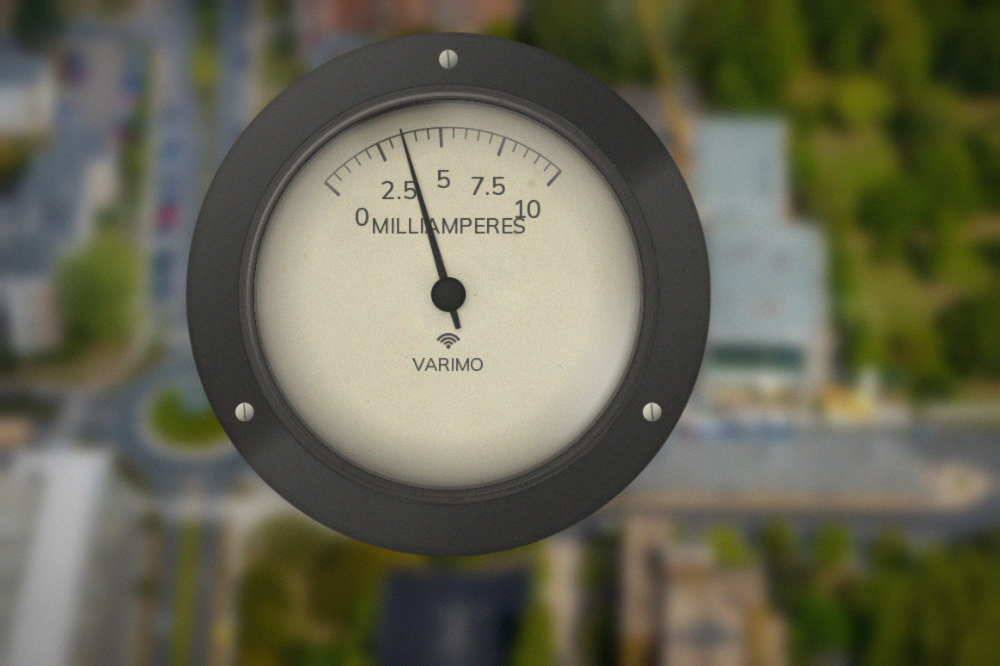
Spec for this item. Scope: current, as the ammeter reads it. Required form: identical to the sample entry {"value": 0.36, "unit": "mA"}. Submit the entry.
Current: {"value": 3.5, "unit": "mA"}
